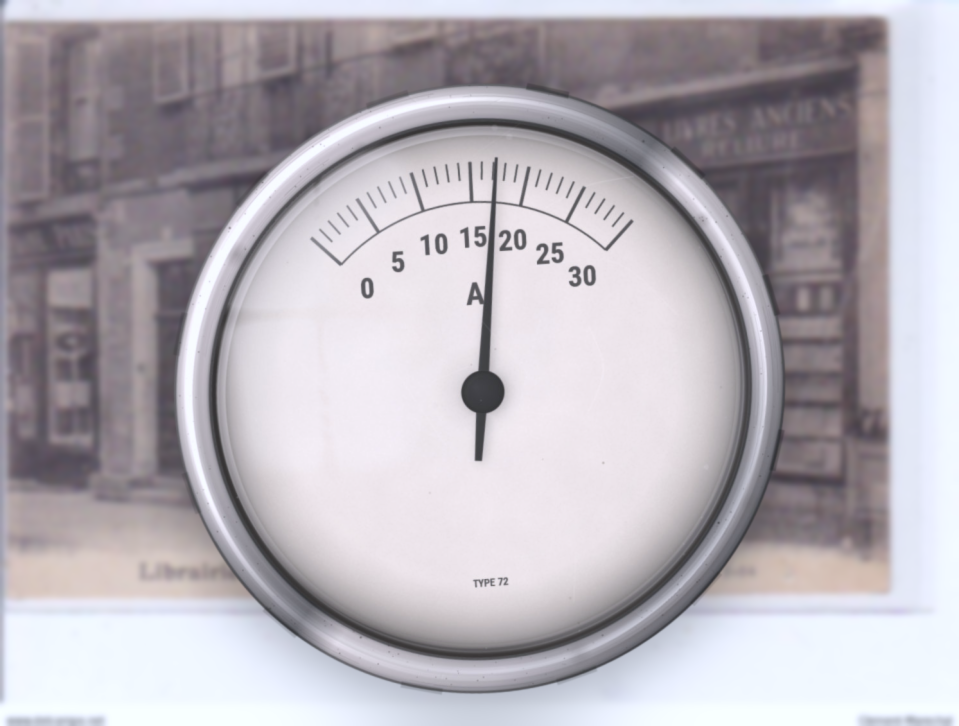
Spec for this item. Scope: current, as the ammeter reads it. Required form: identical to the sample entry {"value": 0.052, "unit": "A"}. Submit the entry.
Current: {"value": 17, "unit": "A"}
